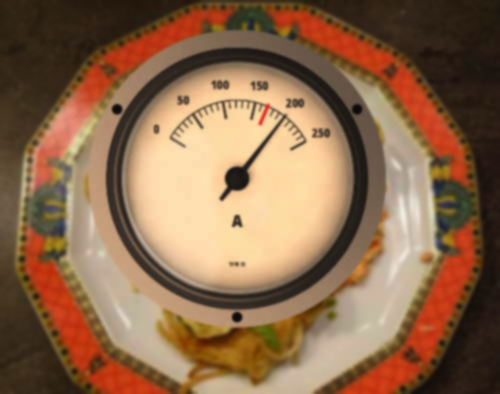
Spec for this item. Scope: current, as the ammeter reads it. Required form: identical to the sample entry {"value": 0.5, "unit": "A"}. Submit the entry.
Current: {"value": 200, "unit": "A"}
